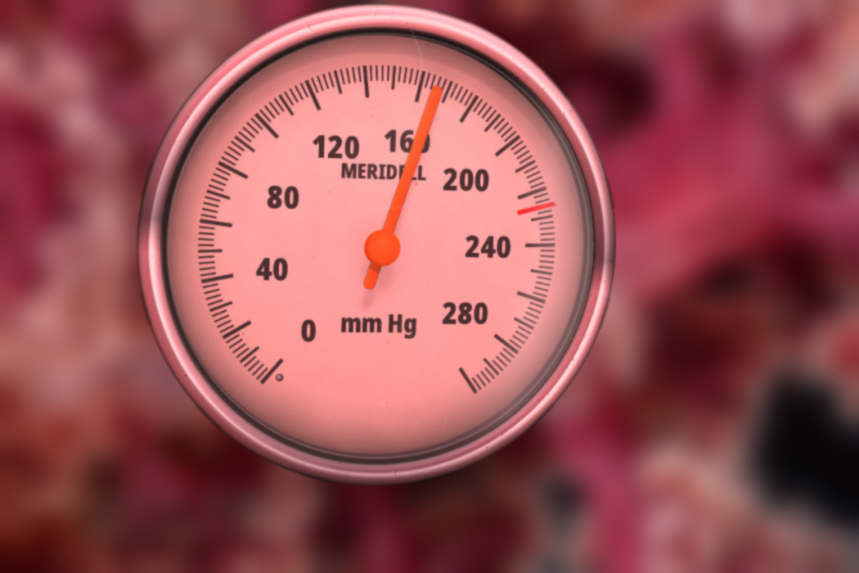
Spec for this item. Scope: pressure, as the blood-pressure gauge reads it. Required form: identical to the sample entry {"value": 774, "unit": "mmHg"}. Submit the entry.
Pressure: {"value": 166, "unit": "mmHg"}
